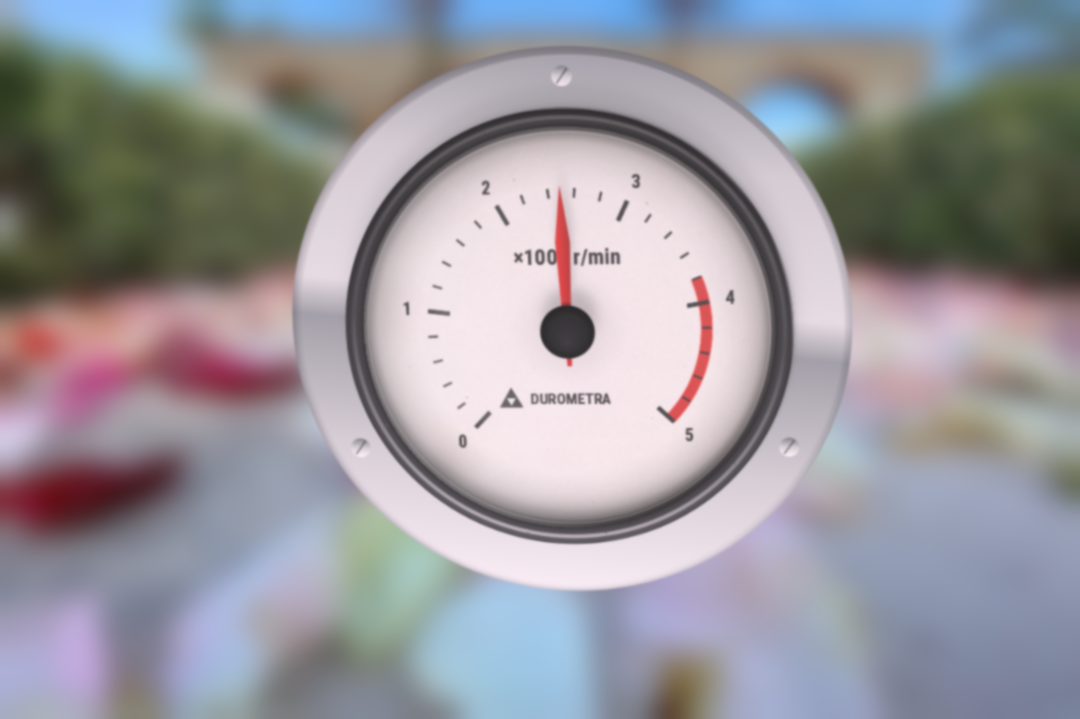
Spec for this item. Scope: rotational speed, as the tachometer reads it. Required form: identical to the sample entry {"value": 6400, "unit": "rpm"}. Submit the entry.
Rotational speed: {"value": 2500, "unit": "rpm"}
